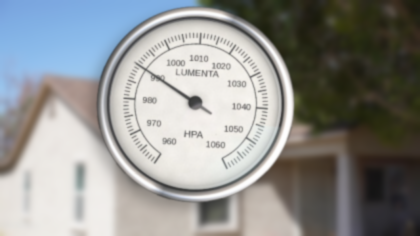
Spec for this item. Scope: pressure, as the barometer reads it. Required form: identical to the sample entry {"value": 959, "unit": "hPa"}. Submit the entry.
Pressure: {"value": 990, "unit": "hPa"}
